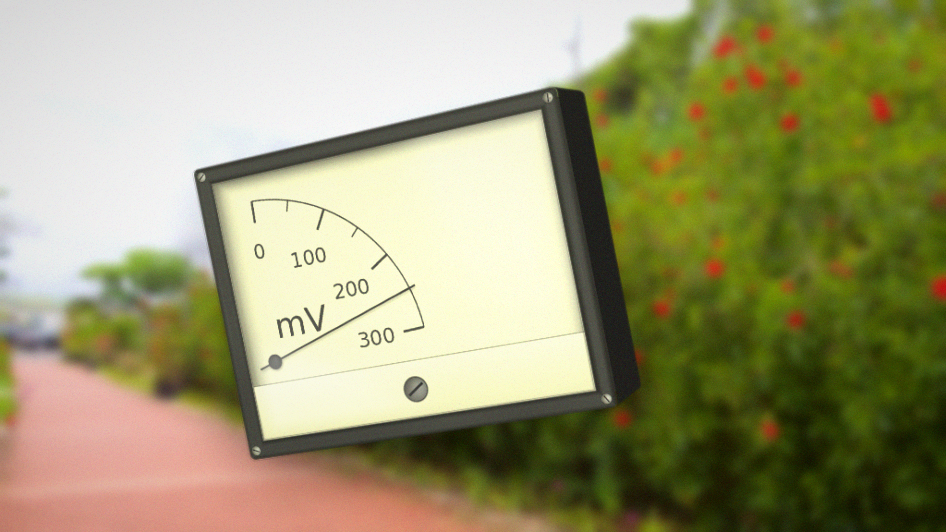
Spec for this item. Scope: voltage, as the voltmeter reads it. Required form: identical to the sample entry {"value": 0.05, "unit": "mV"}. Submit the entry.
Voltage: {"value": 250, "unit": "mV"}
